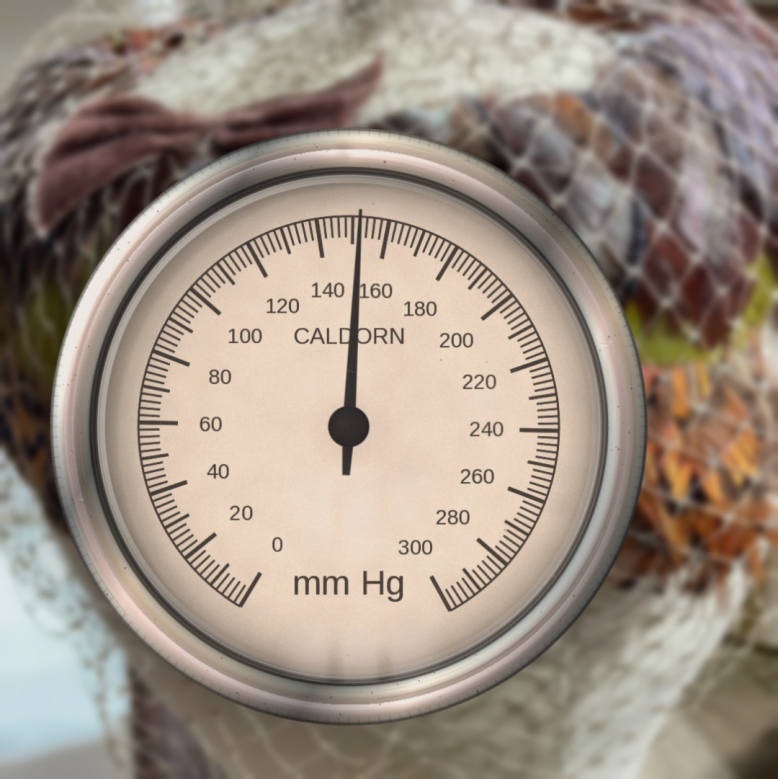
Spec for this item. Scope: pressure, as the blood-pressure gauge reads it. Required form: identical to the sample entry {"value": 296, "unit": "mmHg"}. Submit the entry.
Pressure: {"value": 152, "unit": "mmHg"}
